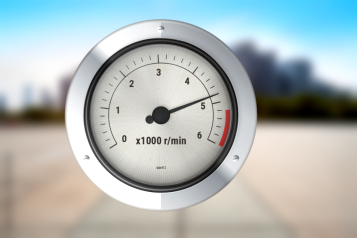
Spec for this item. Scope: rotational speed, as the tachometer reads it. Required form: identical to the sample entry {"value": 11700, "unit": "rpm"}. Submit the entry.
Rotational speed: {"value": 4800, "unit": "rpm"}
